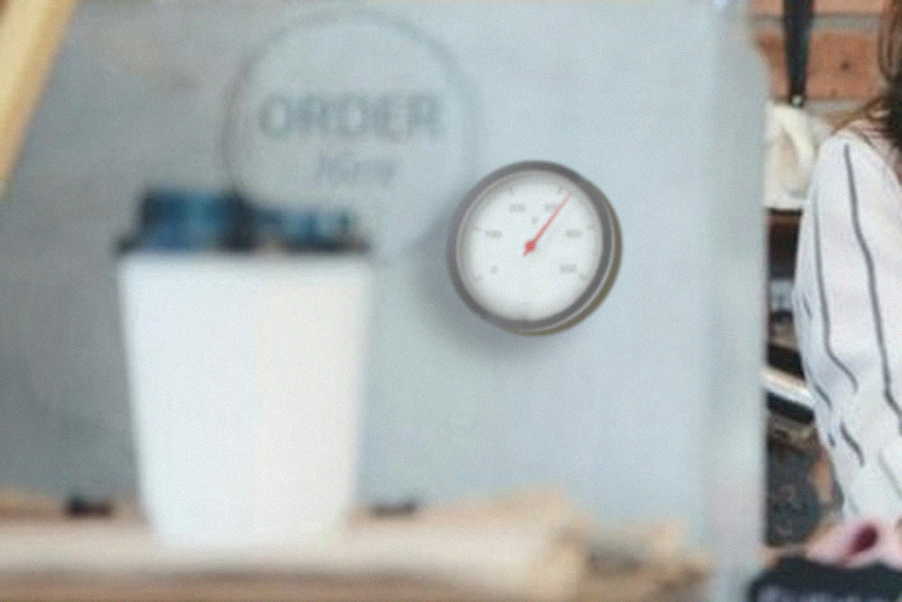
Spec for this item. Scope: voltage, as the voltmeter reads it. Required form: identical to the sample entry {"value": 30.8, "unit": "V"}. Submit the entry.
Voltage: {"value": 325, "unit": "V"}
